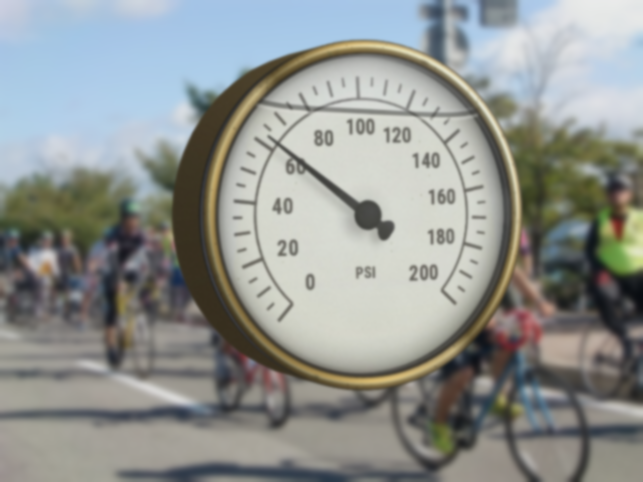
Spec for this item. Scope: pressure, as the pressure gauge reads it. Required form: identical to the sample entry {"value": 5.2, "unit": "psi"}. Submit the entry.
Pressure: {"value": 62.5, "unit": "psi"}
